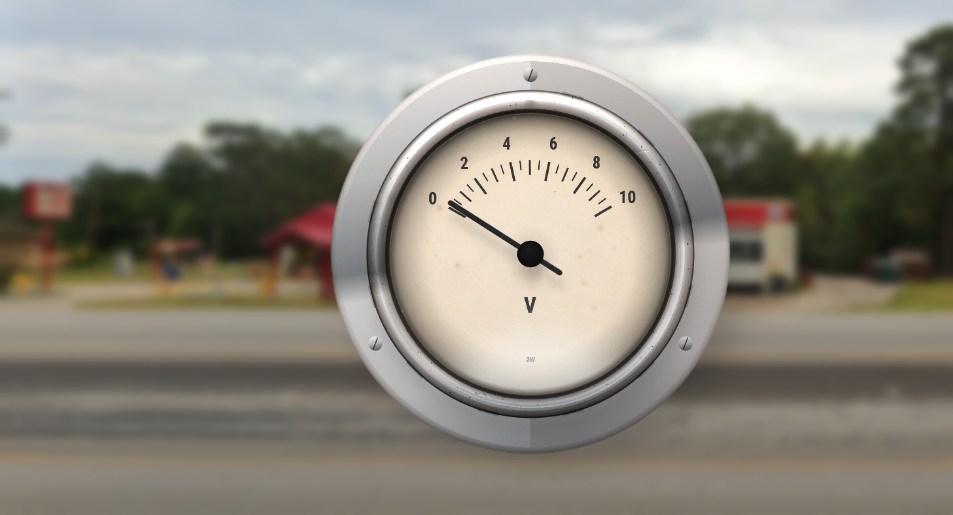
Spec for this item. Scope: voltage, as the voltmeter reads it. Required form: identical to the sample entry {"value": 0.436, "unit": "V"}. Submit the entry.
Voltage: {"value": 0.25, "unit": "V"}
